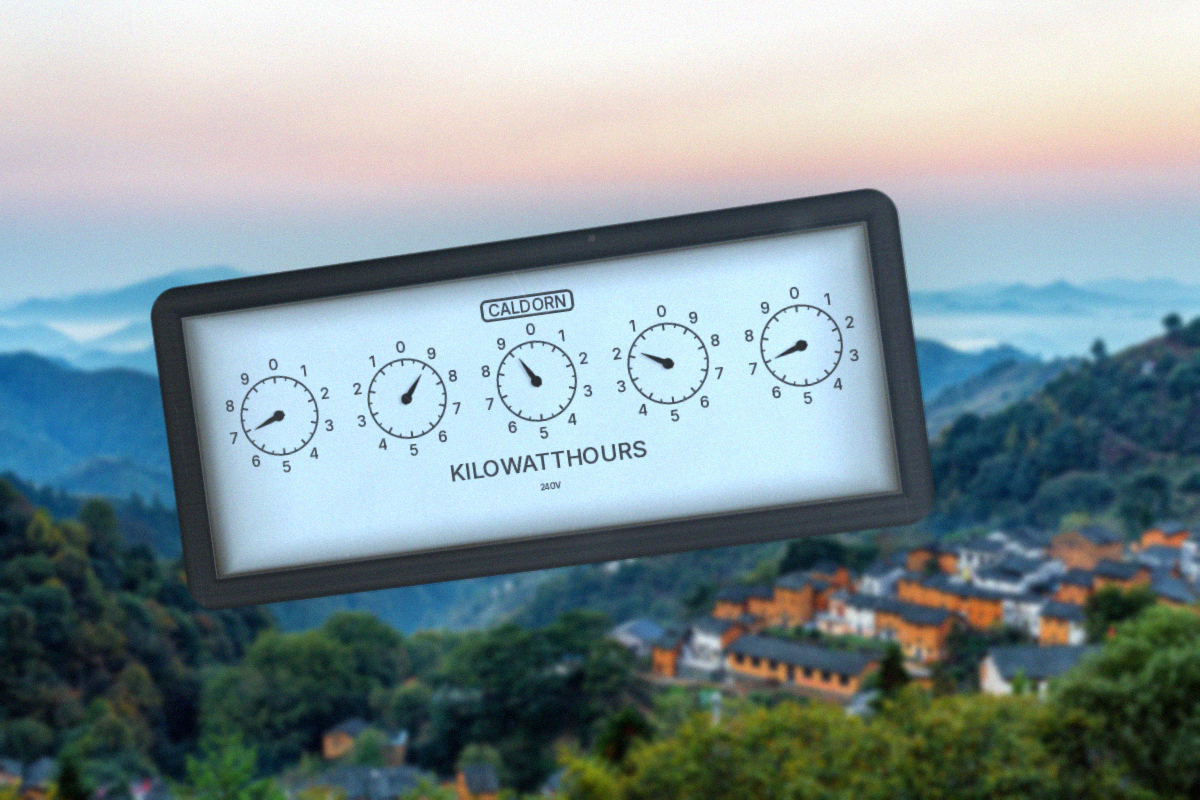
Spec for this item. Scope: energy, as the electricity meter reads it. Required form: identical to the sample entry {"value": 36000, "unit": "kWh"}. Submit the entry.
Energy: {"value": 68917, "unit": "kWh"}
